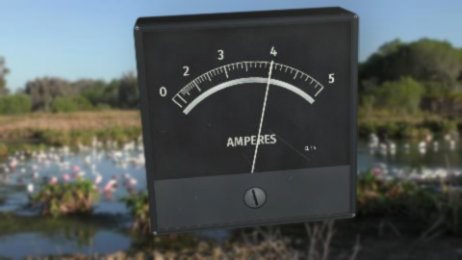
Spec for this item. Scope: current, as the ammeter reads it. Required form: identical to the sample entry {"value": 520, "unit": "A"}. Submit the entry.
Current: {"value": 4, "unit": "A"}
